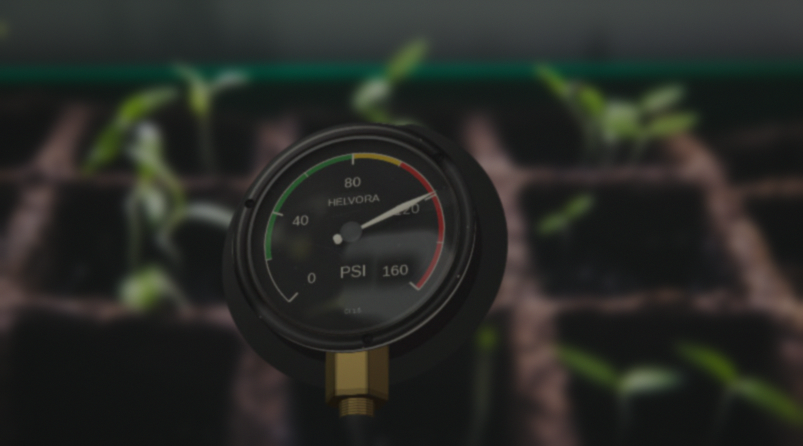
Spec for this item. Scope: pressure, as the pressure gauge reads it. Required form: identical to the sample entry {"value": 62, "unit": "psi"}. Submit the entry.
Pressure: {"value": 120, "unit": "psi"}
